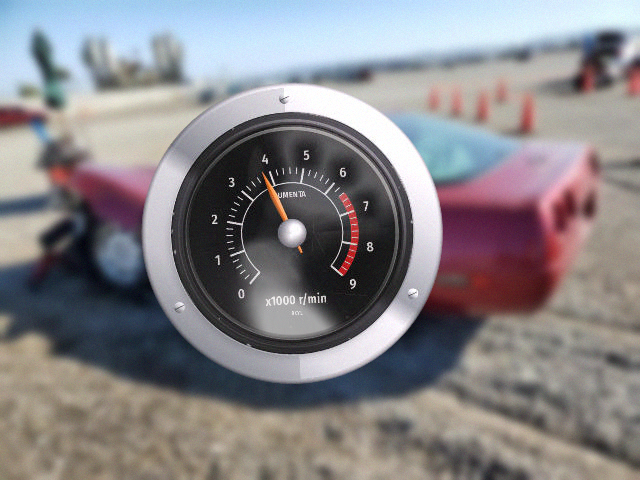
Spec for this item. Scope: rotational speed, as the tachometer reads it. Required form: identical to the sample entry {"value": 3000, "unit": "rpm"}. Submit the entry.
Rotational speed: {"value": 3800, "unit": "rpm"}
